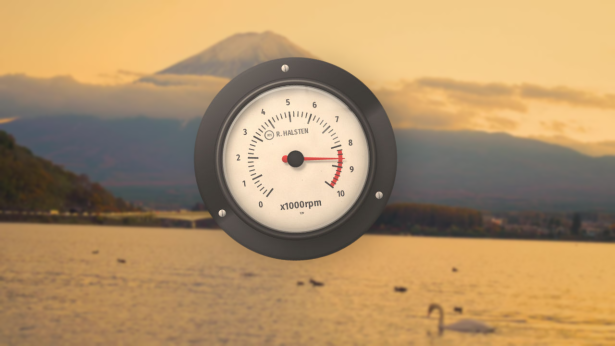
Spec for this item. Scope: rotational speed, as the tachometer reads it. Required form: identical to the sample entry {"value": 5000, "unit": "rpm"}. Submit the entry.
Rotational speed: {"value": 8600, "unit": "rpm"}
